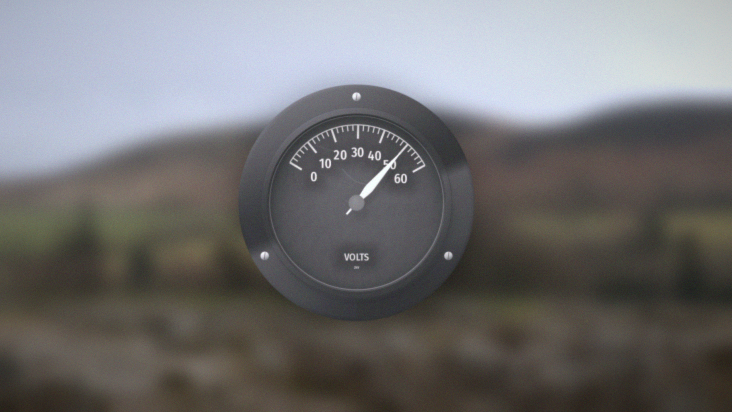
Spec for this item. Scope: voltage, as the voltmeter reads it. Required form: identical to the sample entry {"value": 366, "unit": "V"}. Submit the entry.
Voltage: {"value": 50, "unit": "V"}
